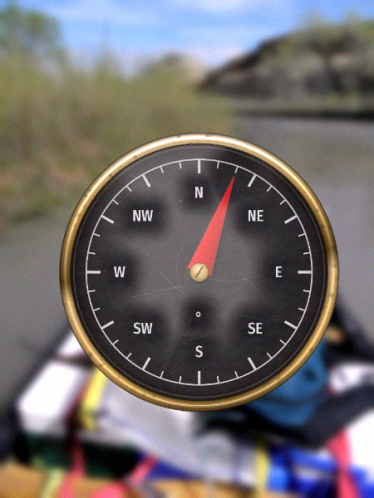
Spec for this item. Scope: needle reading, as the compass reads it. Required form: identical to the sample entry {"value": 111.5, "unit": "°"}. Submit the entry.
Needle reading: {"value": 20, "unit": "°"}
